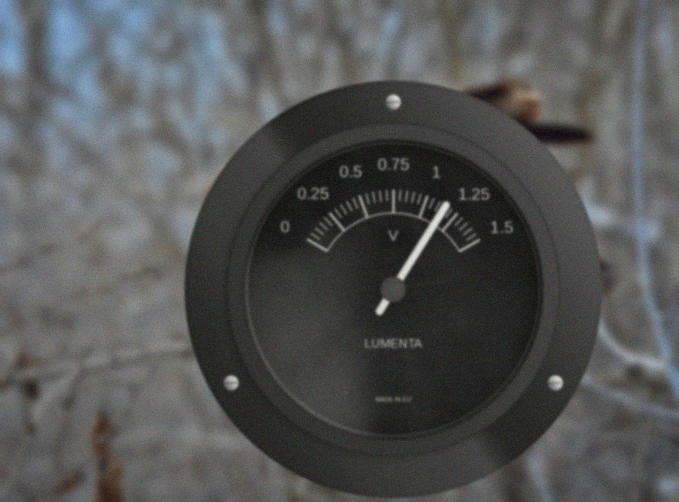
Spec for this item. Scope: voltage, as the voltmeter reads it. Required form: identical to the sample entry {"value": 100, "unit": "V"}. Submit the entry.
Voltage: {"value": 1.15, "unit": "V"}
